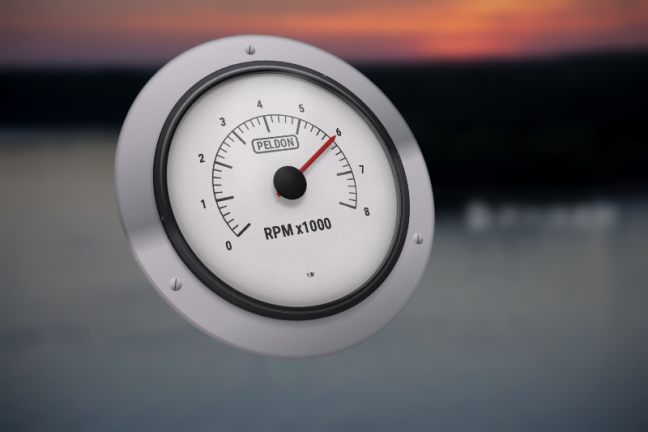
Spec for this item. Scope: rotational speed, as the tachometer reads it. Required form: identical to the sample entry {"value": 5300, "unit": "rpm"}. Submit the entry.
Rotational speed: {"value": 6000, "unit": "rpm"}
